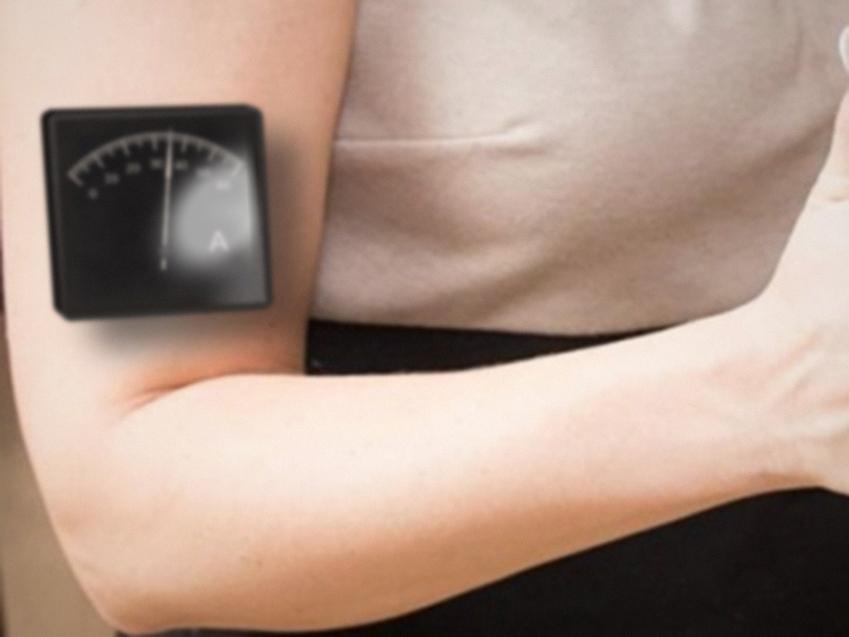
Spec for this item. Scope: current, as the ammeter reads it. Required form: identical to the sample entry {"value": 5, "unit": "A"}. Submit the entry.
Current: {"value": 35, "unit": "A"}
